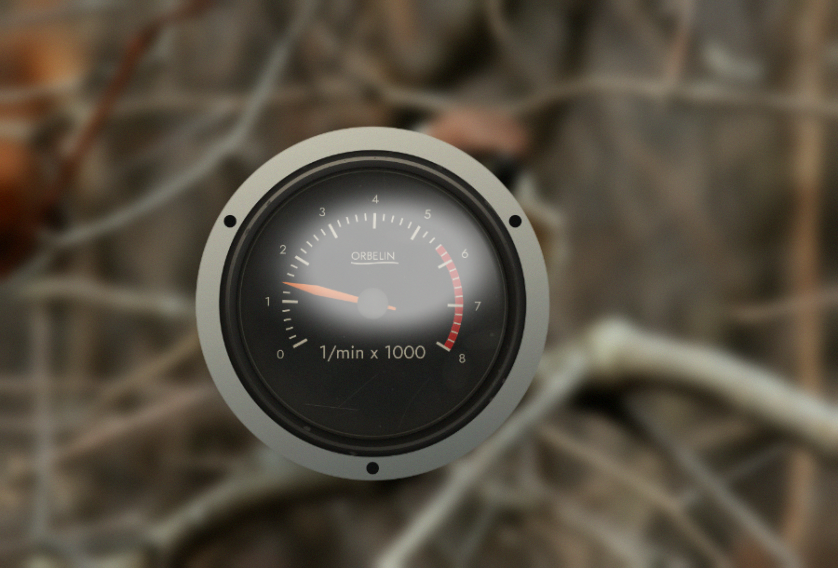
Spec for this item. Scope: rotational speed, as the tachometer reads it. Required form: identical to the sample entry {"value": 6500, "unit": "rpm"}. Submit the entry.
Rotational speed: {"value": 1400, "unit": "rpm"}
